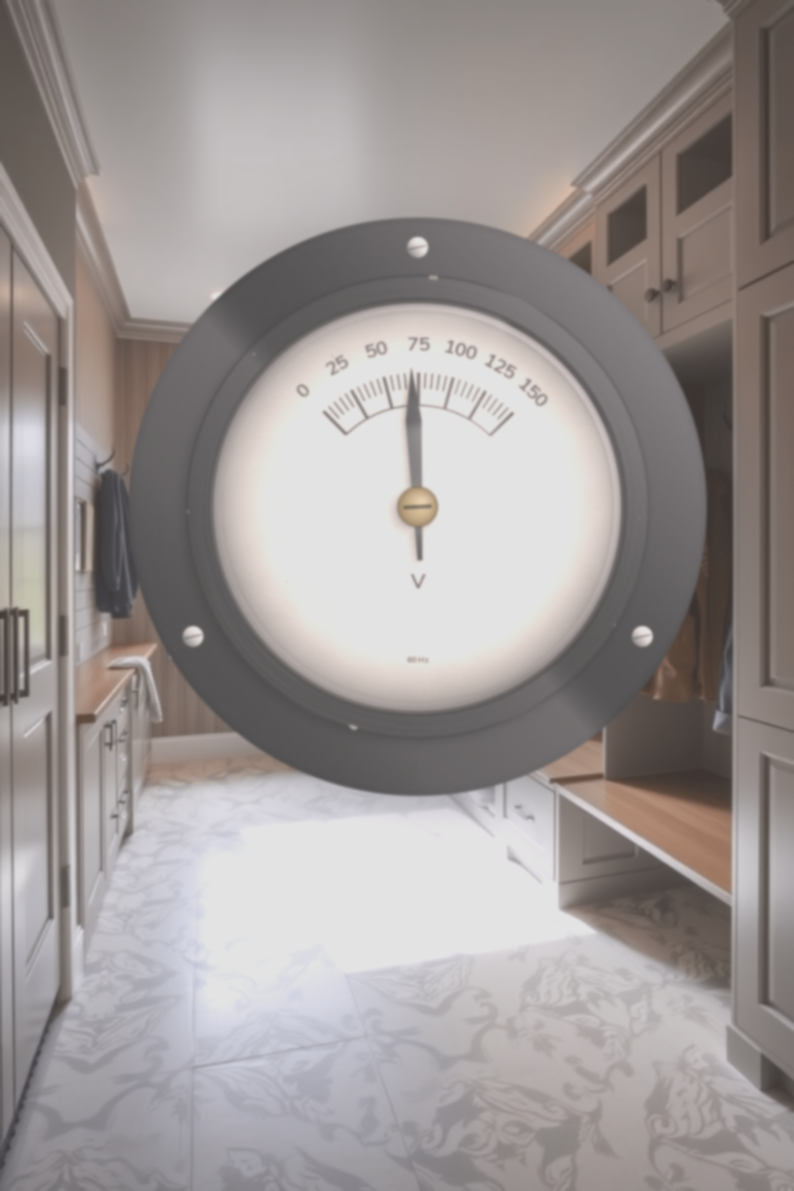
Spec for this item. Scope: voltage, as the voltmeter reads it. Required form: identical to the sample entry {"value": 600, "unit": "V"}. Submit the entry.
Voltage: {"value": 70, "unit": "V"}
